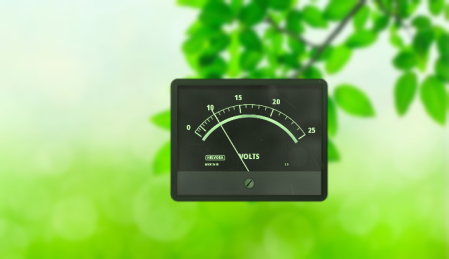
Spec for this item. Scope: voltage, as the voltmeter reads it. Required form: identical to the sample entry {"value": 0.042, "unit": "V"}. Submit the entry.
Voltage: {"value": 10, "unit": "V"}
